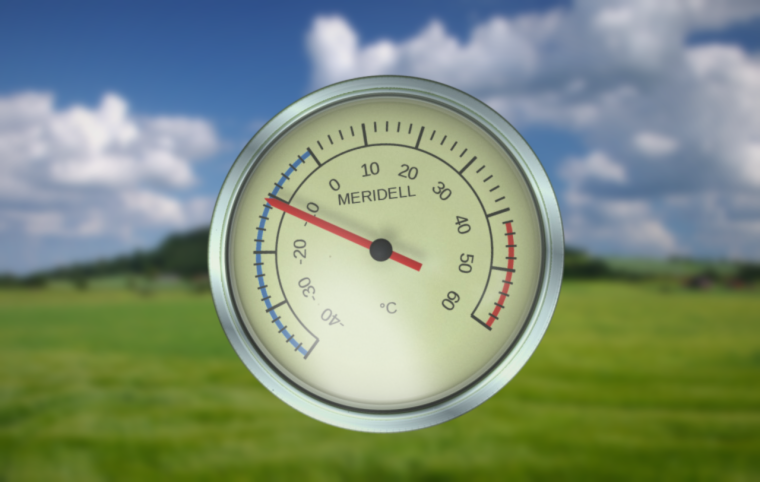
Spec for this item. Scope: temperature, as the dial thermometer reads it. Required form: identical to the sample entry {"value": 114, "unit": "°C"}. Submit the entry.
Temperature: {"value": -11, "unit": "°C"}
